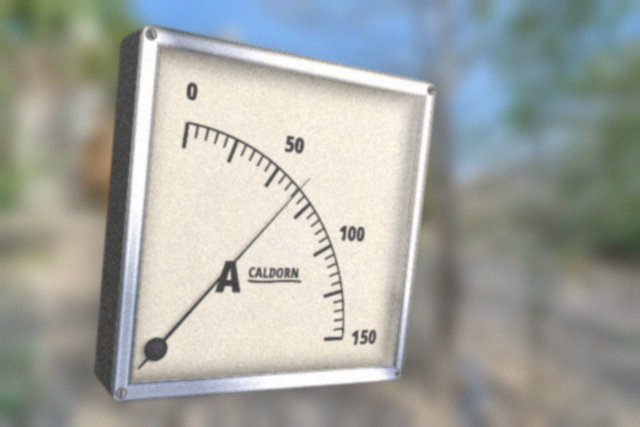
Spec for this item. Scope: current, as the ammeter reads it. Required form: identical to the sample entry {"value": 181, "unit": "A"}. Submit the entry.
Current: {"value": 65, "unit": "A"}
